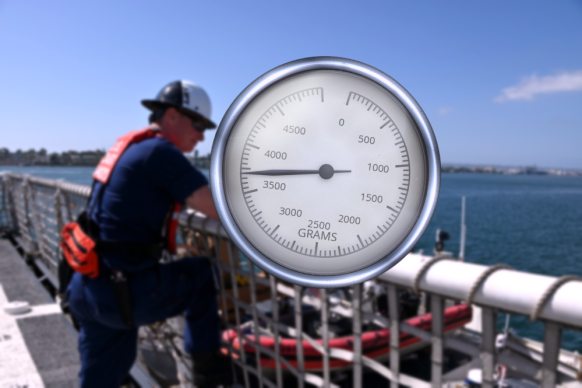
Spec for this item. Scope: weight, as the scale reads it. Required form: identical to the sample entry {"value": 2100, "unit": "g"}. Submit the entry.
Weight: {"value": 3700, "unit": "g"}
